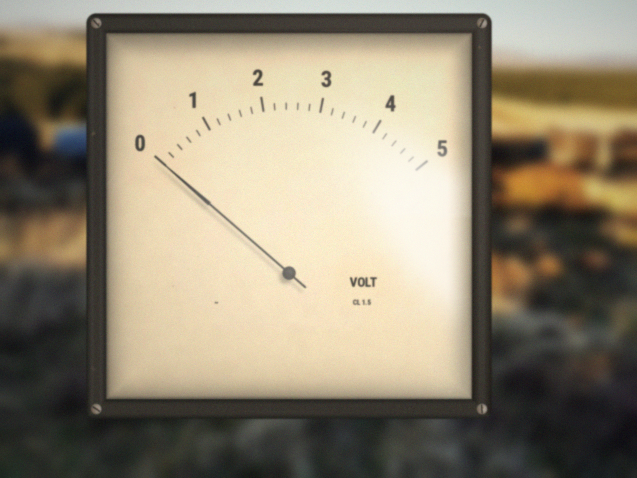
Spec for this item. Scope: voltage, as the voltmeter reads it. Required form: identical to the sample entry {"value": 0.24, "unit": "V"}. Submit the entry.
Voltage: {"value": 0, "unit": "V"}
